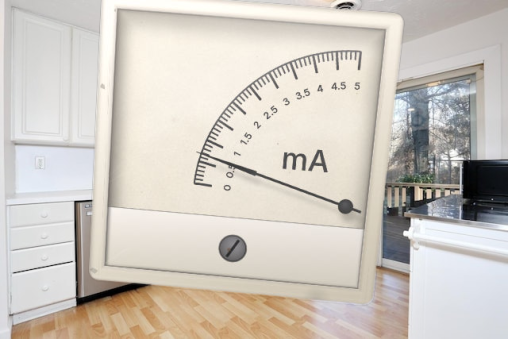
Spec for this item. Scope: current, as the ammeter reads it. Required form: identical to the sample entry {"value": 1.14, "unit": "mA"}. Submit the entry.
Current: {"value": 0.7, "unit": "mA"}
